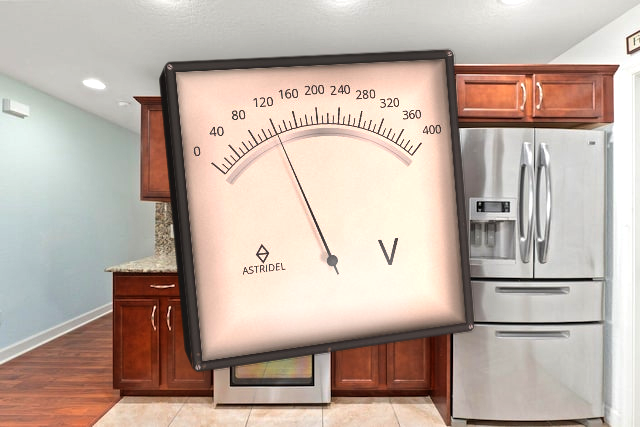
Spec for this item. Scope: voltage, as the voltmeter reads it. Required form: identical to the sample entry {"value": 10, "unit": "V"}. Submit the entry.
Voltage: {"value": 120, "unit": "V"}
